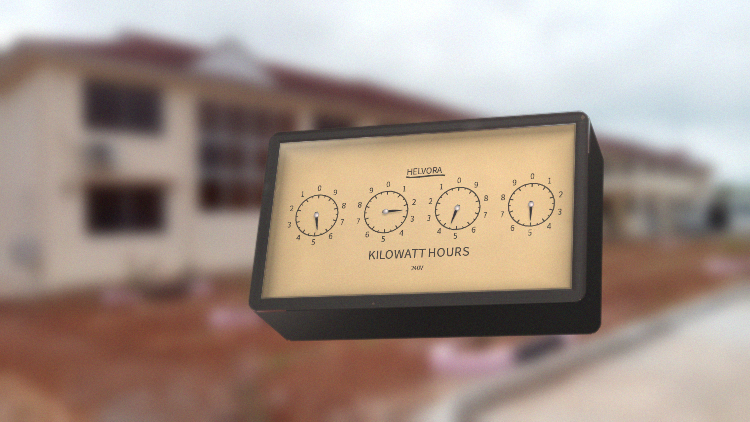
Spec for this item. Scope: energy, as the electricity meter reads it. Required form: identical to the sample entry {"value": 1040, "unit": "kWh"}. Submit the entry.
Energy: {"value": 5245, "unit": "kWh"}
